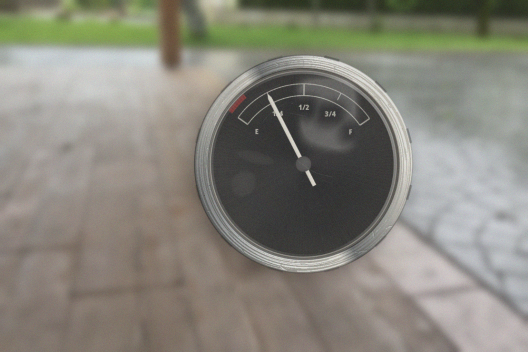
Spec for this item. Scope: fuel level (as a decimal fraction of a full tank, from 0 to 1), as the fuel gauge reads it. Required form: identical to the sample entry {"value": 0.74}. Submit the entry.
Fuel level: {"value": 0.25}
